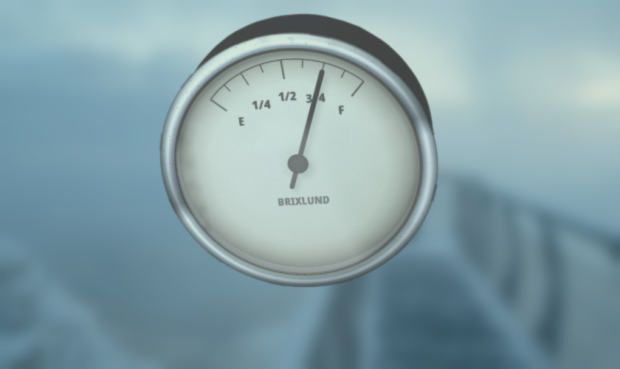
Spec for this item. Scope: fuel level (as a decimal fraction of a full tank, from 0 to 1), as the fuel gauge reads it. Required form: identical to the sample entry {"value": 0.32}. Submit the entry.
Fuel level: {"value": 0.75}
